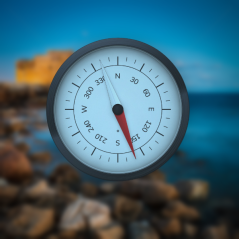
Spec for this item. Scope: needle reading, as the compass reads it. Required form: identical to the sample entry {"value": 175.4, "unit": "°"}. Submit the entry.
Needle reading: {"value": 160, "unit": "°"}
